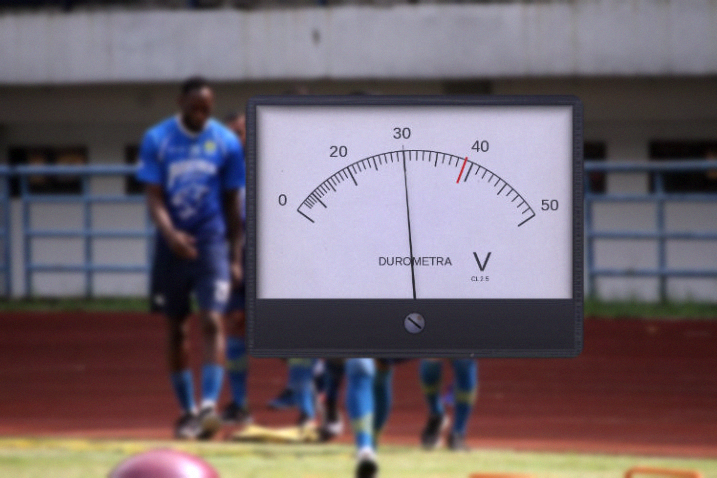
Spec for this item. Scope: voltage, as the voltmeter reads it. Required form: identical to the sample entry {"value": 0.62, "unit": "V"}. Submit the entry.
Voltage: {"value": 30, "unit": "V"}
